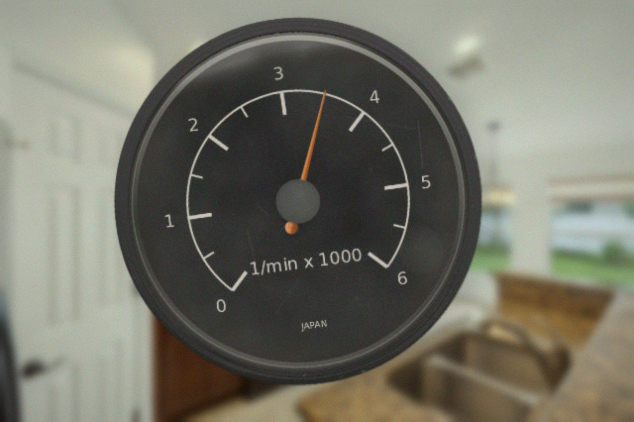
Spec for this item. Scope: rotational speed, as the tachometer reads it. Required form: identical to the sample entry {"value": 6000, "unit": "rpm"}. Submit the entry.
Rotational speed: {"value": 3500, "unit": "rpm"}
